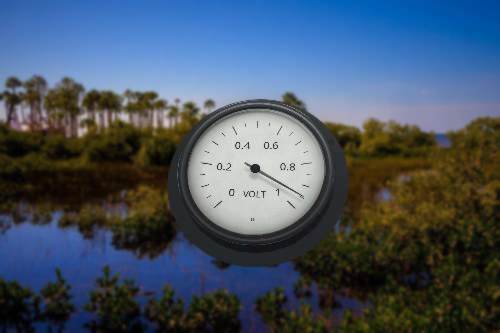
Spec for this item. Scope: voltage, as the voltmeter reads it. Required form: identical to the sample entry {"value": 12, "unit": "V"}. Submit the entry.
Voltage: {"value": 0.95, "unit": "V"}
